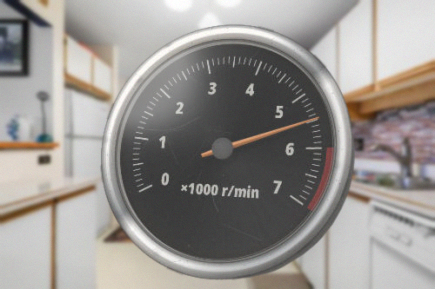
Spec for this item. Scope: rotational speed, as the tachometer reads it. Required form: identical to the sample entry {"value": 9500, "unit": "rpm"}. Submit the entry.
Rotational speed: {"value": 5500, "unit": "rpm"}
